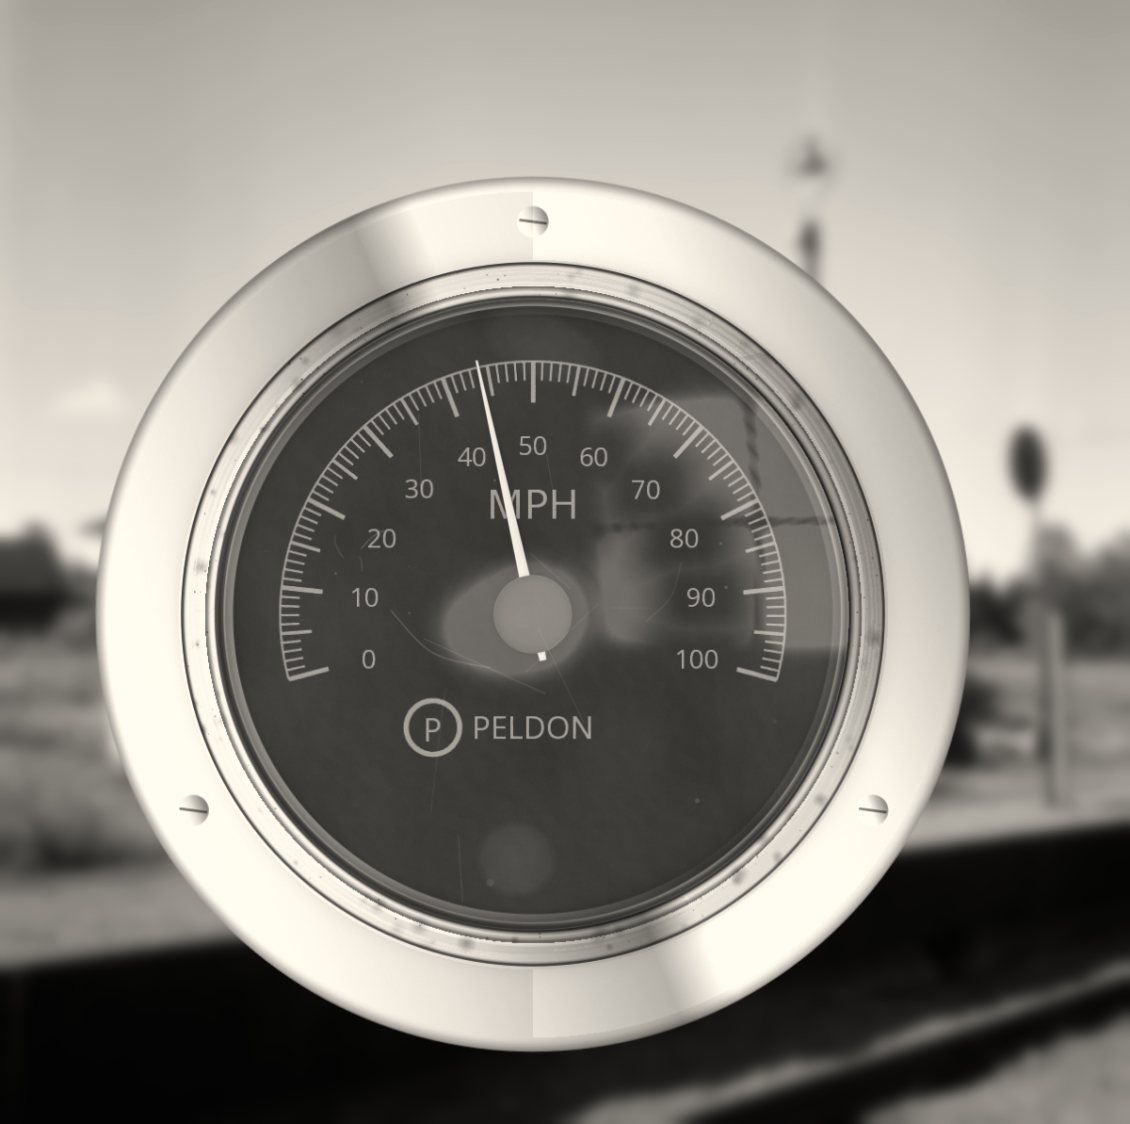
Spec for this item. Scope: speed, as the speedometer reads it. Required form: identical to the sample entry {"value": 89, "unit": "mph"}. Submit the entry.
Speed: {"value": 44, "unit": "mph"}
